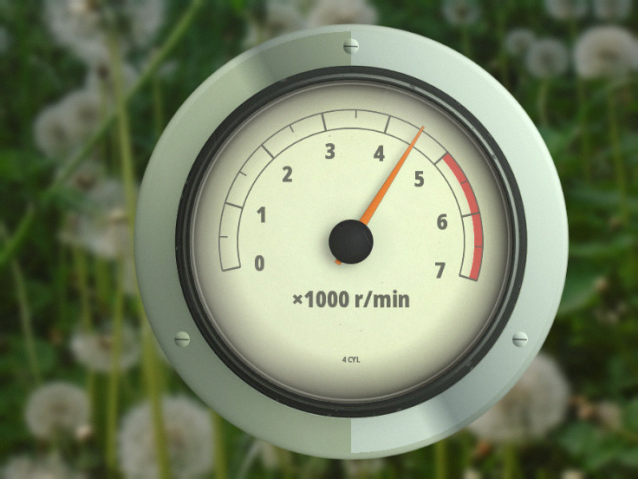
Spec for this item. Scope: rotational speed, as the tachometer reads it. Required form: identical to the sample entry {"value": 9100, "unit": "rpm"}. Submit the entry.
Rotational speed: {"value": 4500, "unit": "rpm"}
